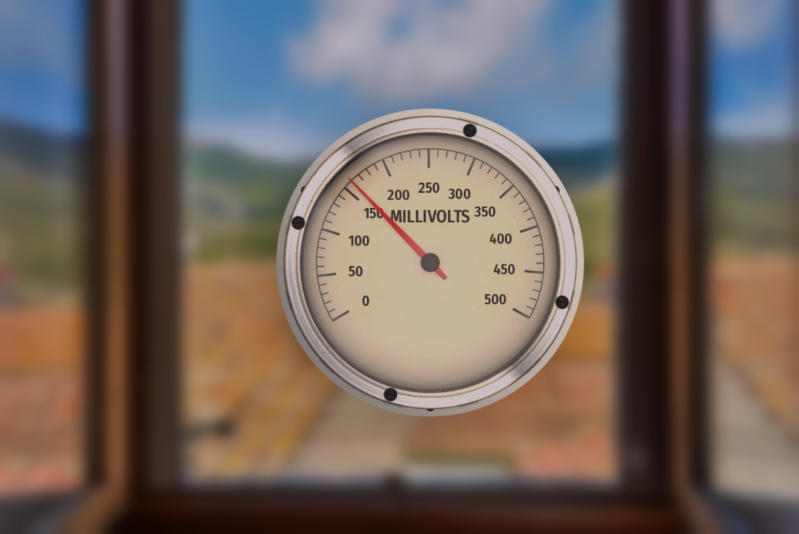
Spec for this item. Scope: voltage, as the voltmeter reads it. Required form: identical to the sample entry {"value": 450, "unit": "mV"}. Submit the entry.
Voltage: {"value": 160, "unit": "mV"}
